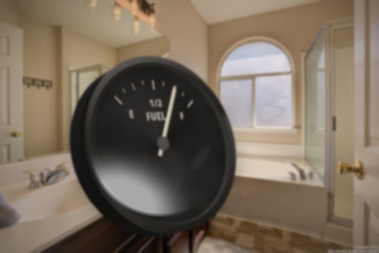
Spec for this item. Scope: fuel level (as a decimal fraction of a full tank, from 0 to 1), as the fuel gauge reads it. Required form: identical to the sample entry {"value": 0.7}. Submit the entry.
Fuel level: {"value": 0.75}
